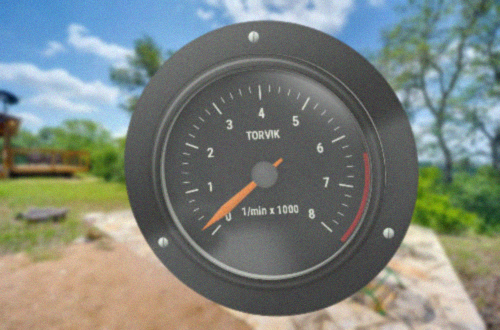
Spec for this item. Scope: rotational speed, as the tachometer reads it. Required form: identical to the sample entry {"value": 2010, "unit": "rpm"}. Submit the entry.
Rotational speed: {"value": 200, "unit": "rpm"}
